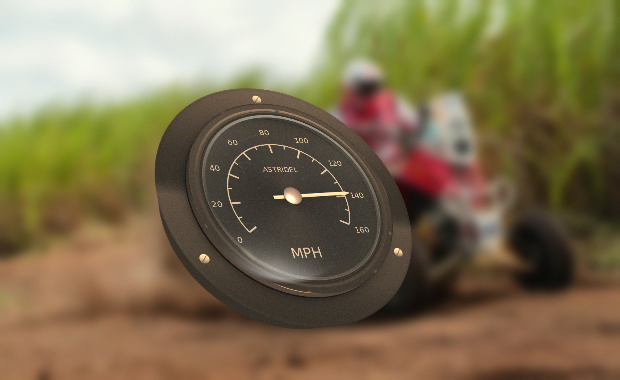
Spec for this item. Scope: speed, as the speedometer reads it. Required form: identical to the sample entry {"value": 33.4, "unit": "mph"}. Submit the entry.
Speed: {"value": 140, "unit": "mph"}
